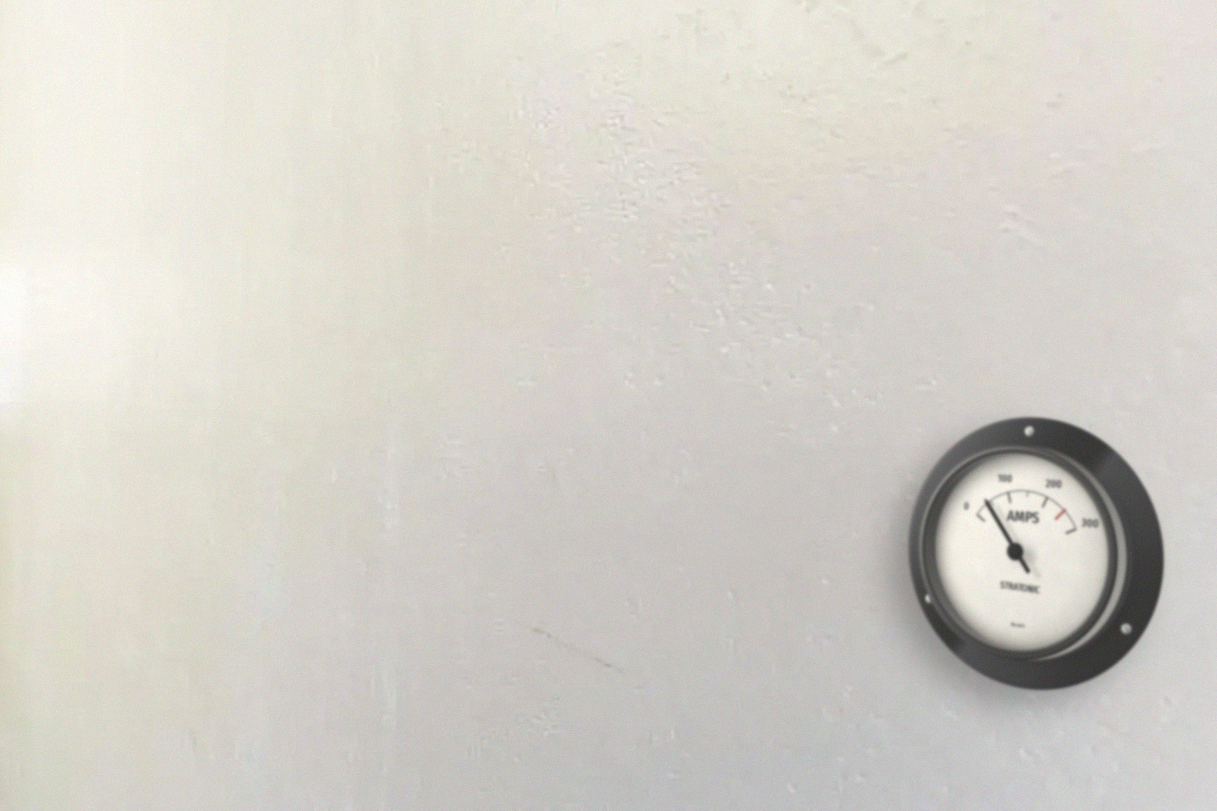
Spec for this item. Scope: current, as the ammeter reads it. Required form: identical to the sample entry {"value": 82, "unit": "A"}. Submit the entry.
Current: {"value": 50, "unit": "A"}
